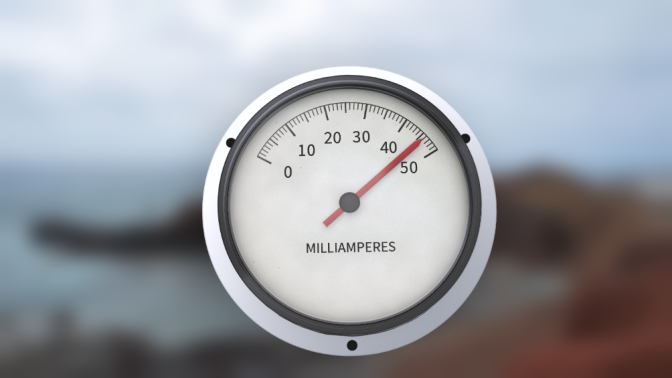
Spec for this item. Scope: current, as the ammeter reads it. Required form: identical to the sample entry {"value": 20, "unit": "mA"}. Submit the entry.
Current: {"value": 46, "unit": "mA"}
